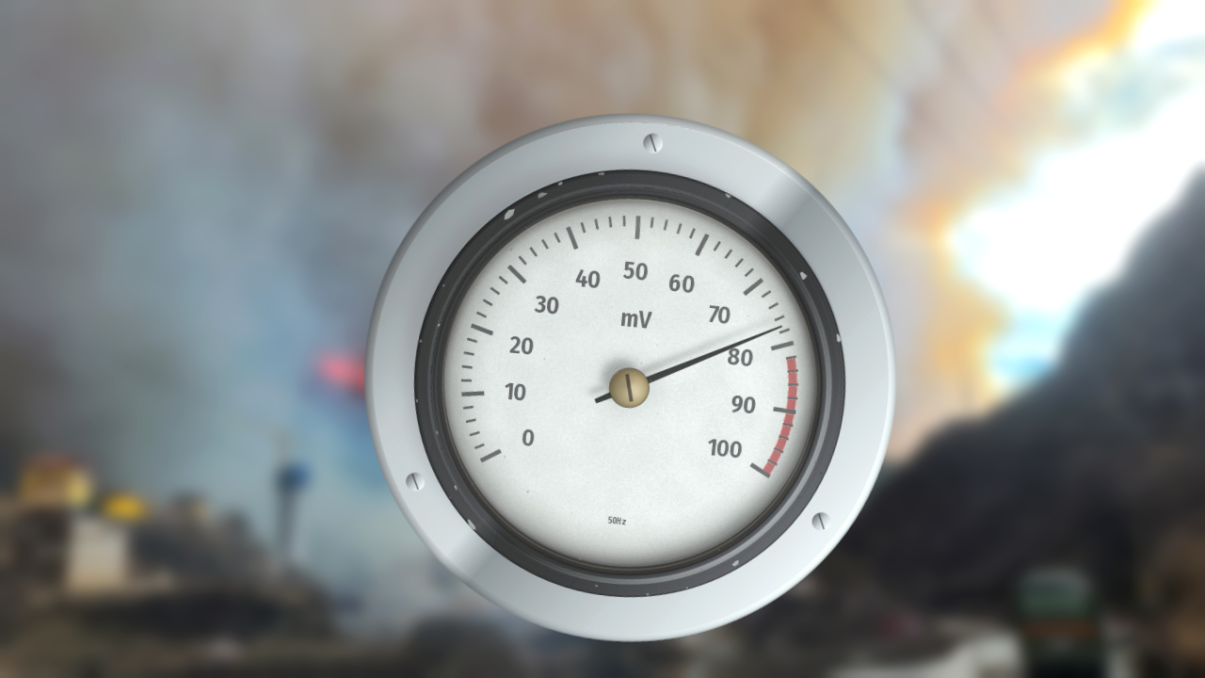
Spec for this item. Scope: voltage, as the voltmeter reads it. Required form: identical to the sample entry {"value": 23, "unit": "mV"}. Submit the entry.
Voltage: {"value": 77, "unit": "mV"}
